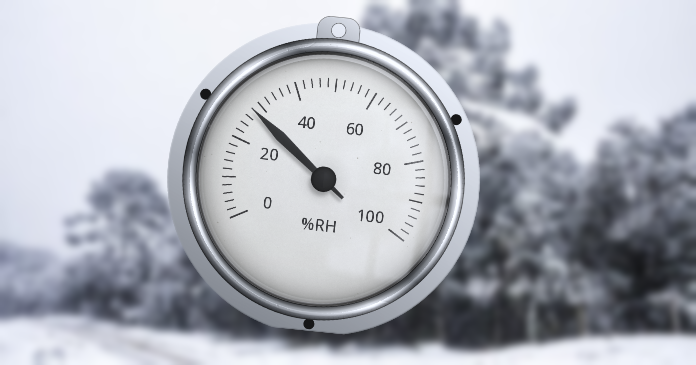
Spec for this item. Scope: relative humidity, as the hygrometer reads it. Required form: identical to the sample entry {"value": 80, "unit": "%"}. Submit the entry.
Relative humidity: {"value": 28, "unit": "%"}
